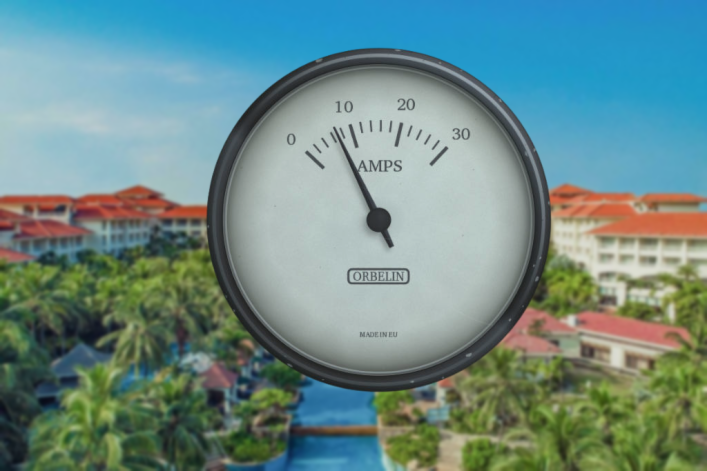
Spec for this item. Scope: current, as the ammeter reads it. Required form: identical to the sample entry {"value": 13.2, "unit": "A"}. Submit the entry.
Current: {"value": 7, "unit": "A"}
